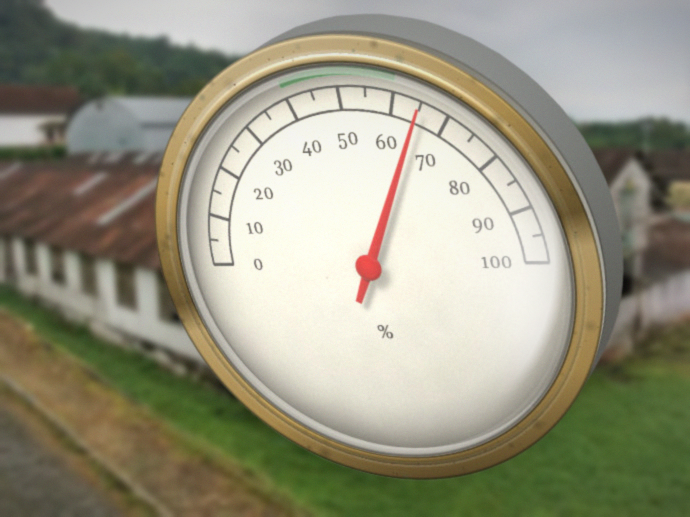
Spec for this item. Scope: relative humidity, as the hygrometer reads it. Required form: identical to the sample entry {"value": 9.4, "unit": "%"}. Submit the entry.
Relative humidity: {"value": 65, "unit": "%"}
